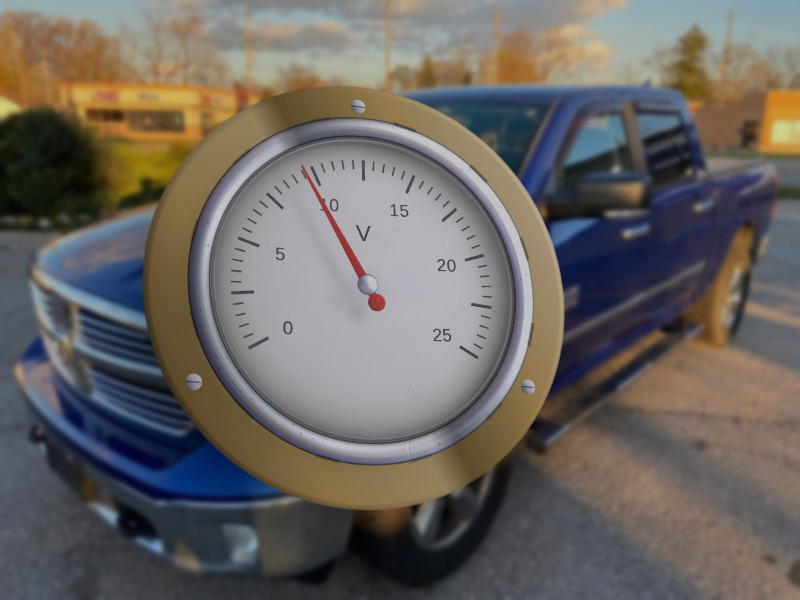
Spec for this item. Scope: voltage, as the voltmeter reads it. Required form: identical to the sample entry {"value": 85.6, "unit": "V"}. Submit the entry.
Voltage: {"value": 9.5, "unit": "V"}
